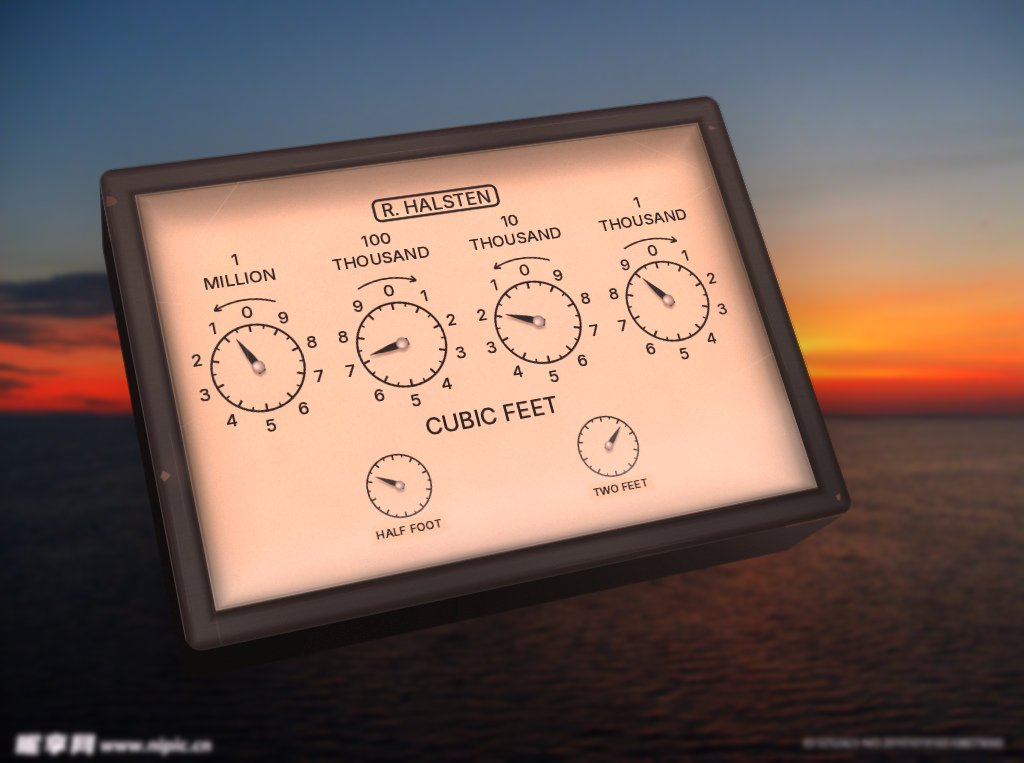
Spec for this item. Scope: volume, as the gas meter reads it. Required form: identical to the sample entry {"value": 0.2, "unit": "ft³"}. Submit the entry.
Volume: {"value": 71900, "unit": "ft³"}
